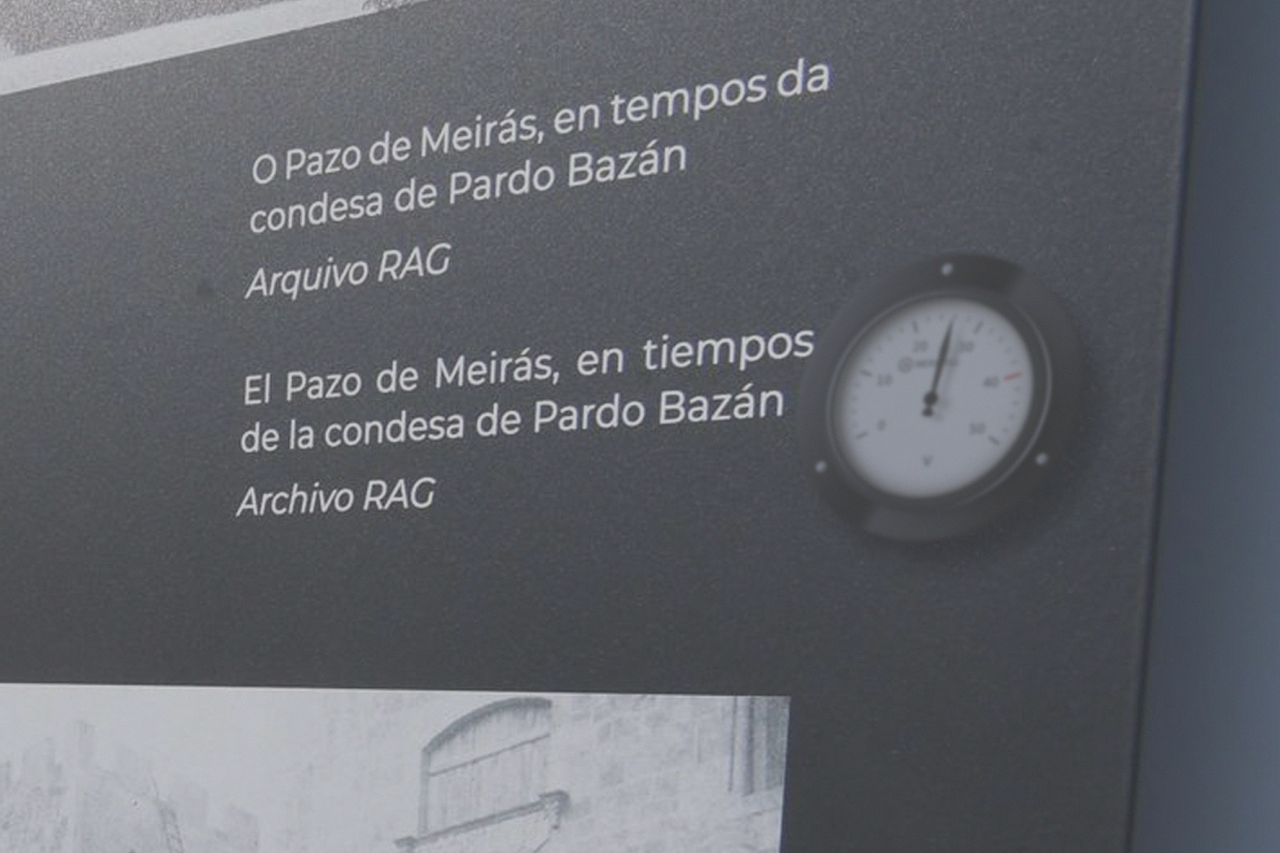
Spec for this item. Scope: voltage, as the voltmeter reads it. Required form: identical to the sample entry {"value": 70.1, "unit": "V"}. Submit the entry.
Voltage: {"value": 26, "unit": "V"}
